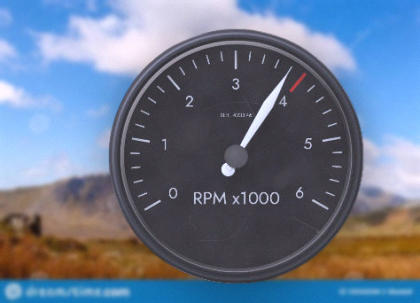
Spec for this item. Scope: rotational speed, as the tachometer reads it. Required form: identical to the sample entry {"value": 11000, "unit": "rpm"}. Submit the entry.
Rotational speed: {"value": 3800, "unit": "rpm"}
